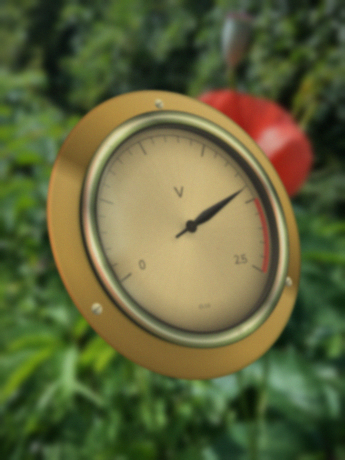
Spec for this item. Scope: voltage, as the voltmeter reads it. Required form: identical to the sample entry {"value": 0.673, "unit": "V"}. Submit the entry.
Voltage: {"value": 1.9, "unit": "V"}
